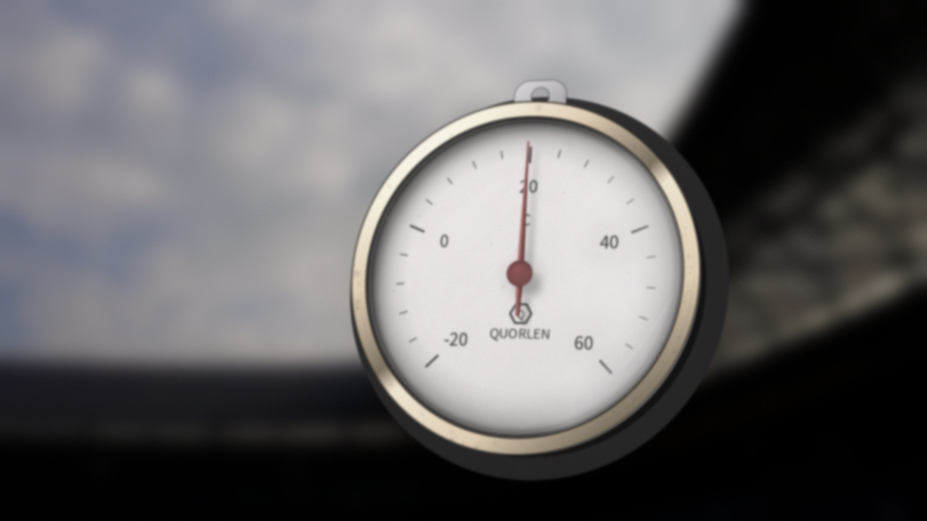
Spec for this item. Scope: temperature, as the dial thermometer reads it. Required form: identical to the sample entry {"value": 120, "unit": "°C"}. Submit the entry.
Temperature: {"value": 20, "unit": "°C"}
